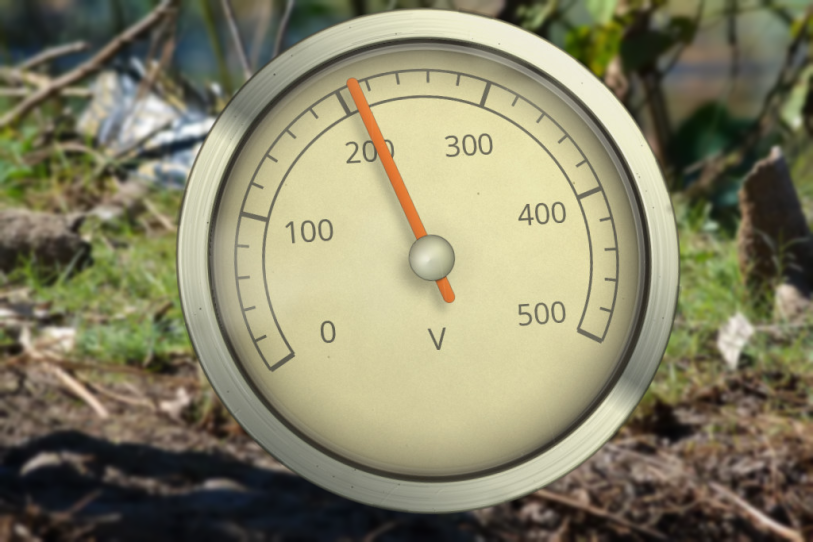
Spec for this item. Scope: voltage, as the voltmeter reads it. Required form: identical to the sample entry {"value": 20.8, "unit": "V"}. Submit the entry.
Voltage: {"value": 210, "unit": "V"}
